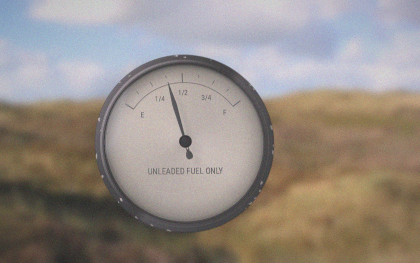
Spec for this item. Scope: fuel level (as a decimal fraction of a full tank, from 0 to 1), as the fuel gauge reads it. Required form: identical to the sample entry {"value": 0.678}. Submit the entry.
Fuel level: {"value": 0.375}
